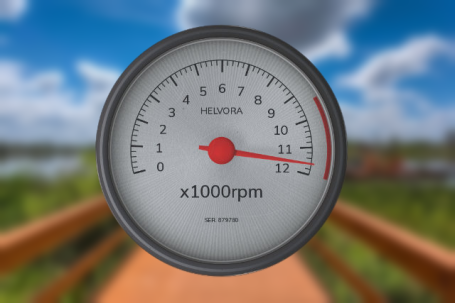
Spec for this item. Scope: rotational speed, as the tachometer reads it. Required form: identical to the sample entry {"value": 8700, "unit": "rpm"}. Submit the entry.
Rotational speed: {"value": 11600, "unit": "rpm"}
